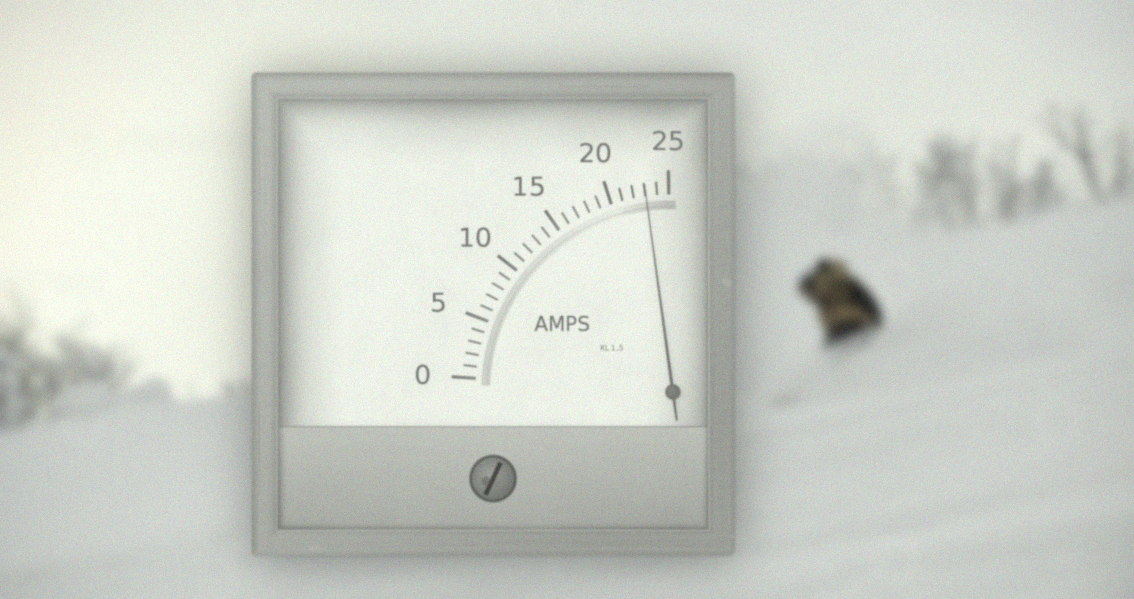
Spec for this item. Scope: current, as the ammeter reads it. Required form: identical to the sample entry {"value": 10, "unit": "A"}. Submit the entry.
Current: {"value": 23, "unit": "A"}
